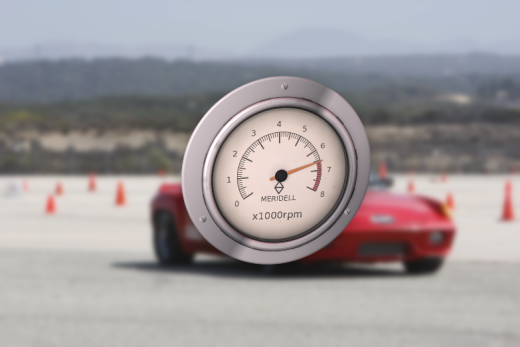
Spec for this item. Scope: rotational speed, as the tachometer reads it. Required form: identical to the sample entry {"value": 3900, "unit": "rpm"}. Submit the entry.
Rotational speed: {"value": 6500, "unit": "rpm"}
